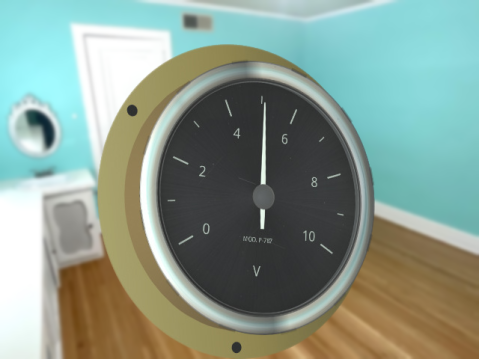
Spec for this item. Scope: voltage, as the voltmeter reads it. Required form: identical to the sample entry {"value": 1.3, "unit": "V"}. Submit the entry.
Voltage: {"value": 5, "unit": "V"}
